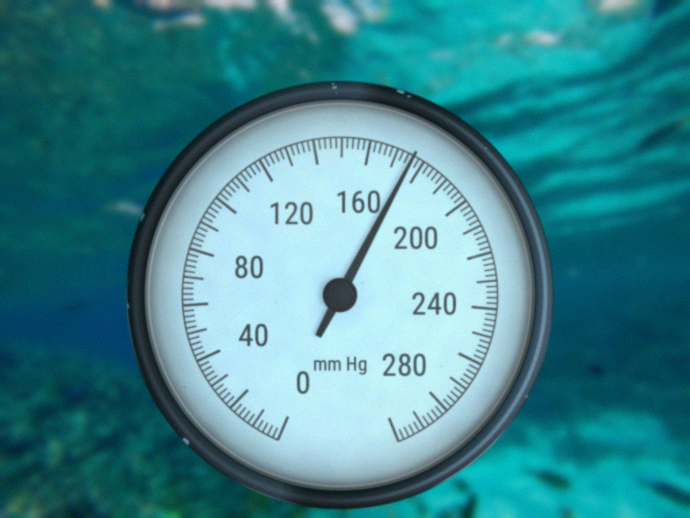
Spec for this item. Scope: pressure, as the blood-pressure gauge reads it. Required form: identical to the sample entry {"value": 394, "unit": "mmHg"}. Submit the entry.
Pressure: {"value": 176, "unit": "mmHg"}
